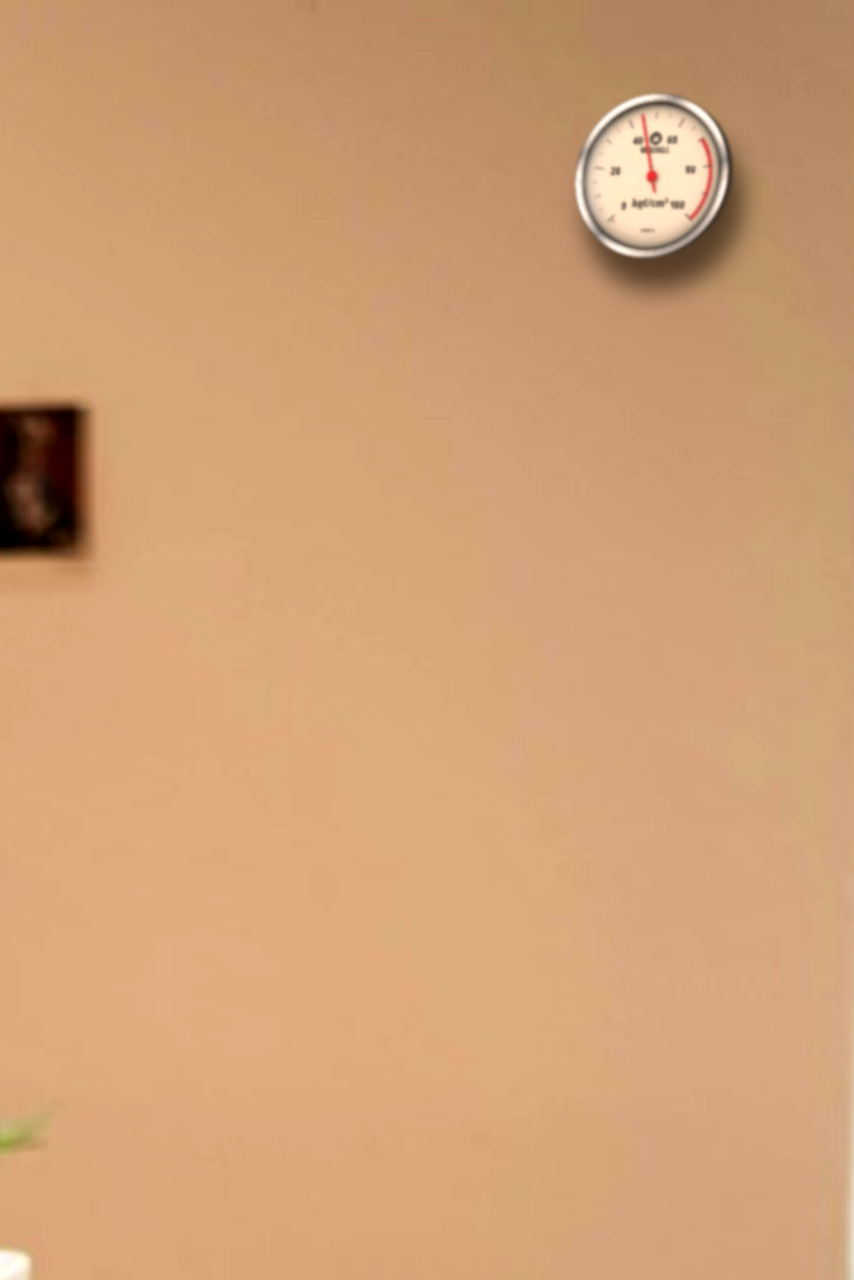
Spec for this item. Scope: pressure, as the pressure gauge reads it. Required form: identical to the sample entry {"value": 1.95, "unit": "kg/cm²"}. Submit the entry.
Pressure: {"value": 45, "unit": "kg/cm²"}
